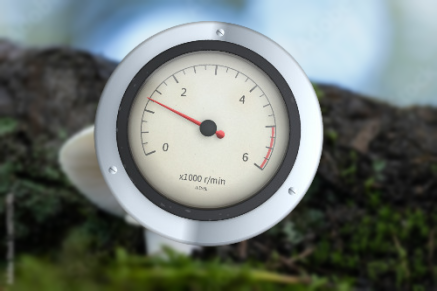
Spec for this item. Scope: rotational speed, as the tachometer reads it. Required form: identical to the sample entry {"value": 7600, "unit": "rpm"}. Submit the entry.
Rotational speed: {"value": 1250, "unit": "rpm"}
